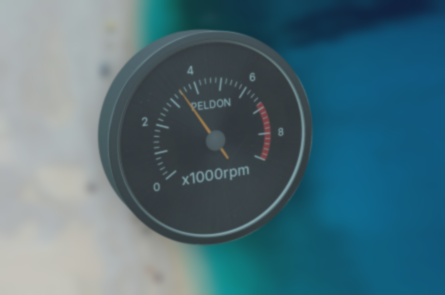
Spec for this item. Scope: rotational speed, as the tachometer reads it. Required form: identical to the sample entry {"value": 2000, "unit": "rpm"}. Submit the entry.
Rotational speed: {"value": 3400, "unit": "rpm"}
